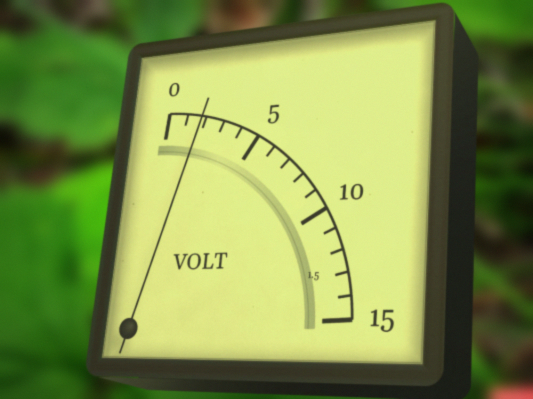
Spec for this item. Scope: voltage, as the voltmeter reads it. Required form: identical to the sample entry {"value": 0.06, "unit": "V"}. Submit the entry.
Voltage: {"value": 2, "unit": "V"}
